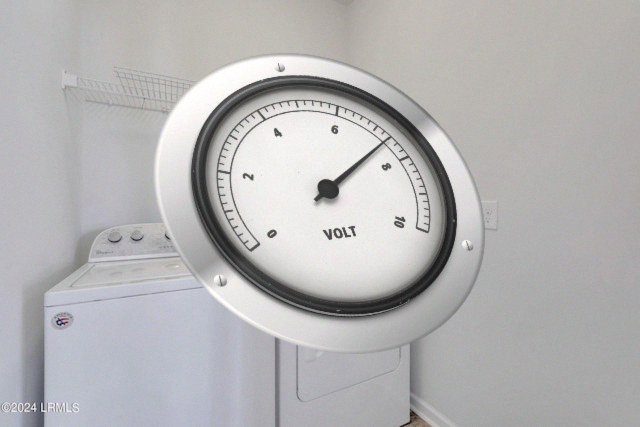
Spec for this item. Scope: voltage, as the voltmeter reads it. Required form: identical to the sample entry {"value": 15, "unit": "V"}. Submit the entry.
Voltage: {"value": 7.4, "unit": "V"}
